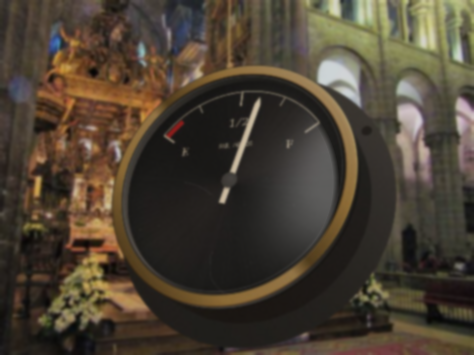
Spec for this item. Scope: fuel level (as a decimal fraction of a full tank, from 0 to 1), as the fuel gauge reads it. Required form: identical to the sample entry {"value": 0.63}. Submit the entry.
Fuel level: {"value": 0.625}
